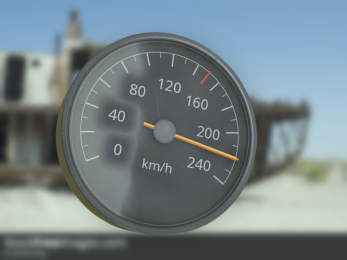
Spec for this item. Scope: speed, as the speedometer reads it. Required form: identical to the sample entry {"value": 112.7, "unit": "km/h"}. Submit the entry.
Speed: {"value": 220, "unit": "km/h"}
